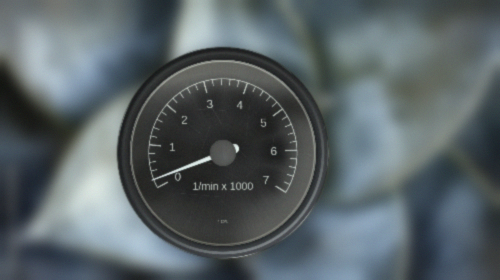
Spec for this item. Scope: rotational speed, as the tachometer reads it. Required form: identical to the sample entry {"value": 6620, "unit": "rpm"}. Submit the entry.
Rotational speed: {"value": 200, "unit": "rpm"}
